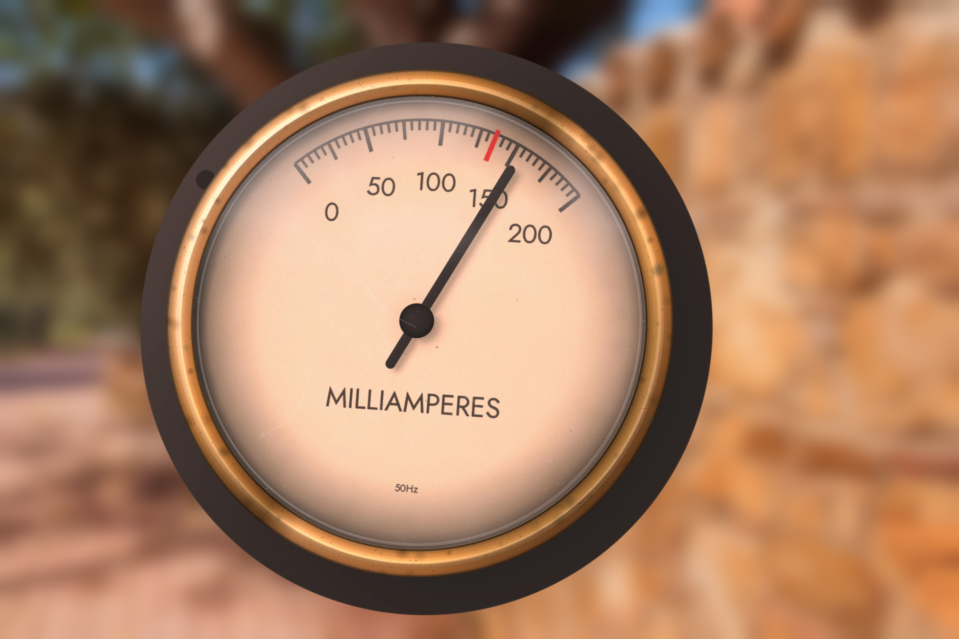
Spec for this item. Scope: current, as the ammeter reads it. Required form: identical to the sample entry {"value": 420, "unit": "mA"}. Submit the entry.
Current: {"value": 155, "unit": "mA"}
